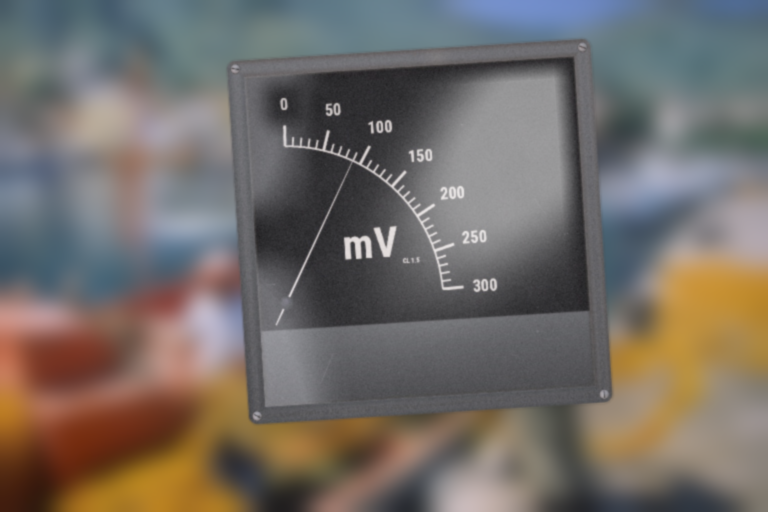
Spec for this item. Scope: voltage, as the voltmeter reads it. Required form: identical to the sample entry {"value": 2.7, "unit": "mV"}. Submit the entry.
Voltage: {"value": 90, "unit": "mV"}
